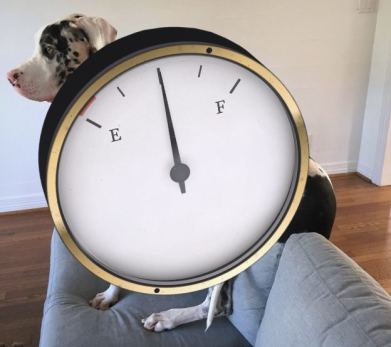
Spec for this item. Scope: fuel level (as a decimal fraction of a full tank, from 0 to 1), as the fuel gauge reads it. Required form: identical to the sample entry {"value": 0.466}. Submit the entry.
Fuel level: {"value": 0.5}
